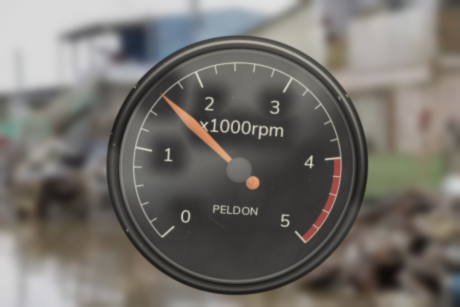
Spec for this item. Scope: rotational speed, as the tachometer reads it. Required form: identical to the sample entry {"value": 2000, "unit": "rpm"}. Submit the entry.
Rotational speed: {"value": 1600, "unit": "rpm"}
